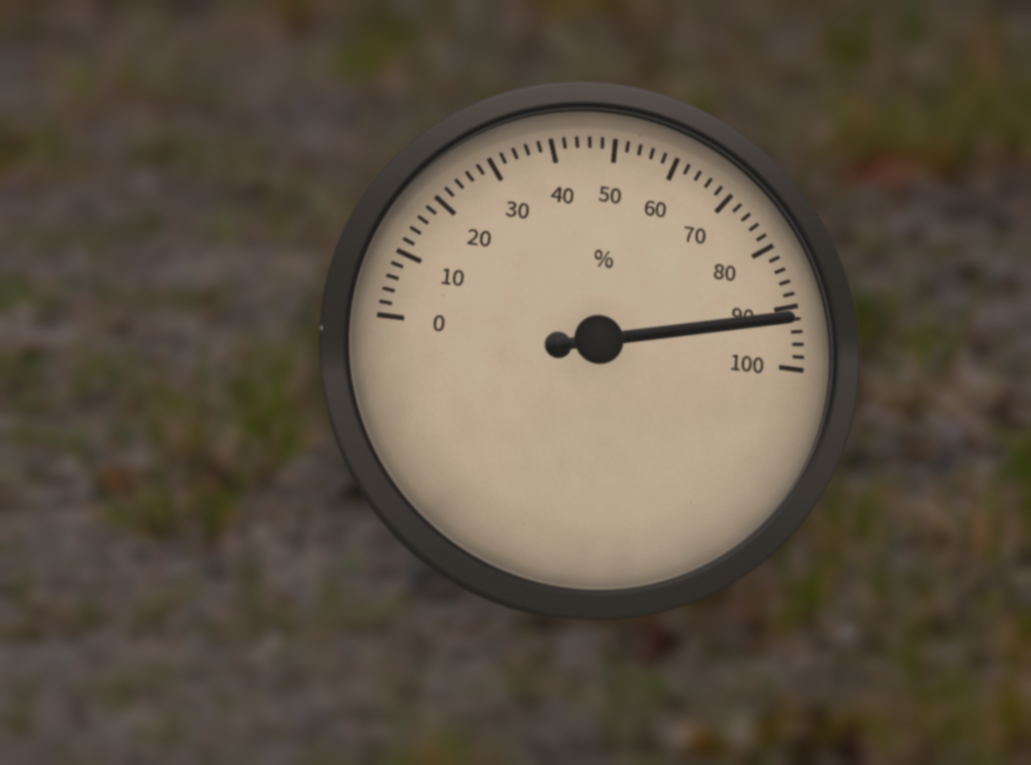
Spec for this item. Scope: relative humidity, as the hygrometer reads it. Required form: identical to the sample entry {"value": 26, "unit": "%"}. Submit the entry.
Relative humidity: {"value": 92, "unit": "%"}
